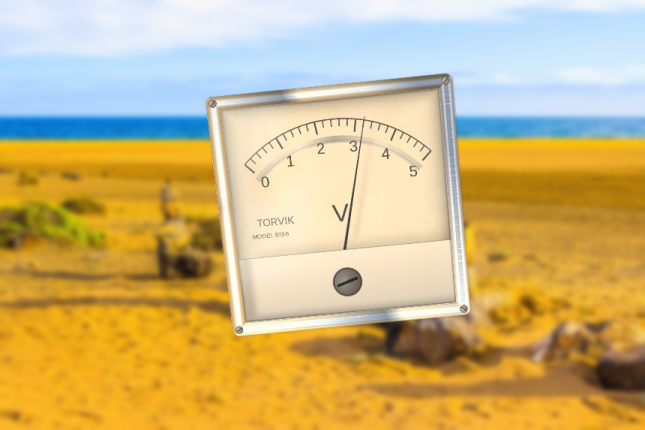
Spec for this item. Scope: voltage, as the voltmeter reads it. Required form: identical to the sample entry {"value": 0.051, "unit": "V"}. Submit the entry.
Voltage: {"value": 3.2, "unit": "V"}
